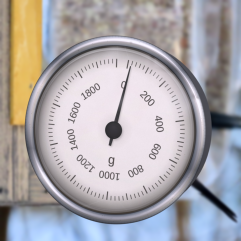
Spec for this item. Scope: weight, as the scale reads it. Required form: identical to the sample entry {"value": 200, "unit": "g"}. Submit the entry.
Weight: {"value": 20, "unit": "g"}
